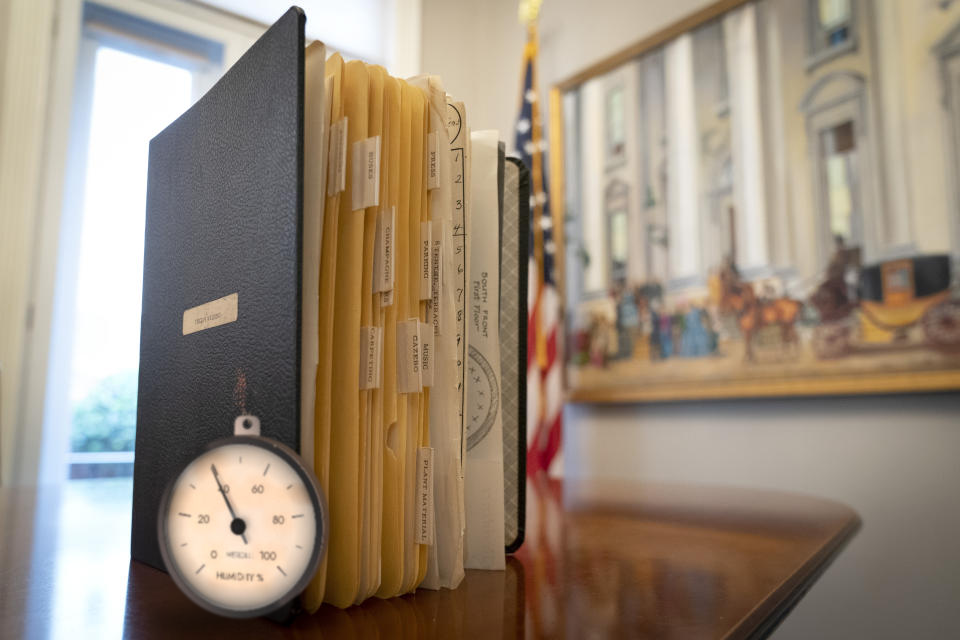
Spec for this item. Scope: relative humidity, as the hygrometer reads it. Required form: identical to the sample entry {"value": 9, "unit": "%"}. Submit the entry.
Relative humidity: {"value": 40, "unit": "%"}
